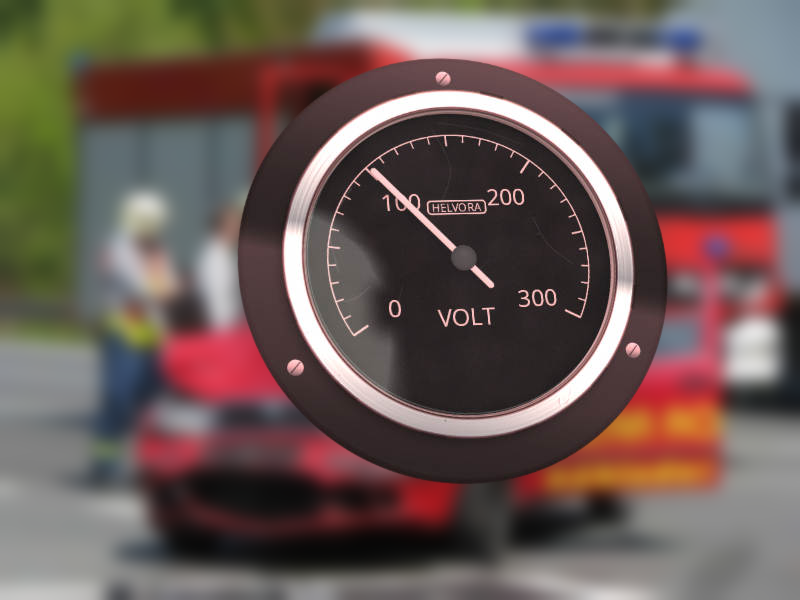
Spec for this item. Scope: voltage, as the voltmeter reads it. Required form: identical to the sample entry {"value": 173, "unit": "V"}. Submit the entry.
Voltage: {"value": 100, "unit": "V"}
